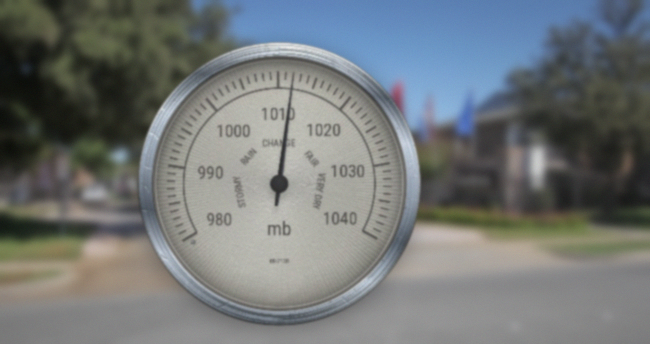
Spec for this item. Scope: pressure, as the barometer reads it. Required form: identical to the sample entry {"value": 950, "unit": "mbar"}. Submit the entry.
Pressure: {"value": 1012, "unit": "mbar"}
